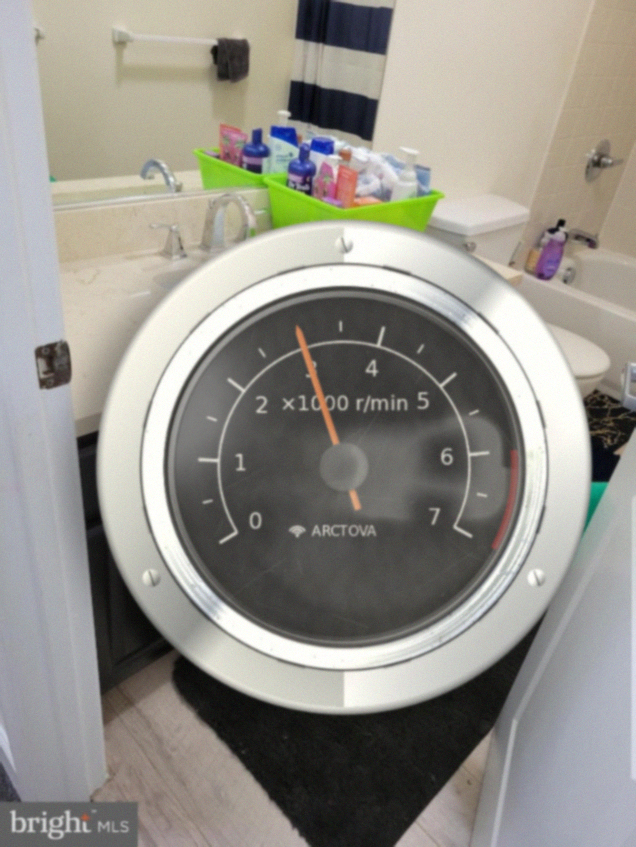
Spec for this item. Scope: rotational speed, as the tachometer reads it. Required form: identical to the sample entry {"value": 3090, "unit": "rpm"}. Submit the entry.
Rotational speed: {"value": 3000, "unit": "rpm"}
